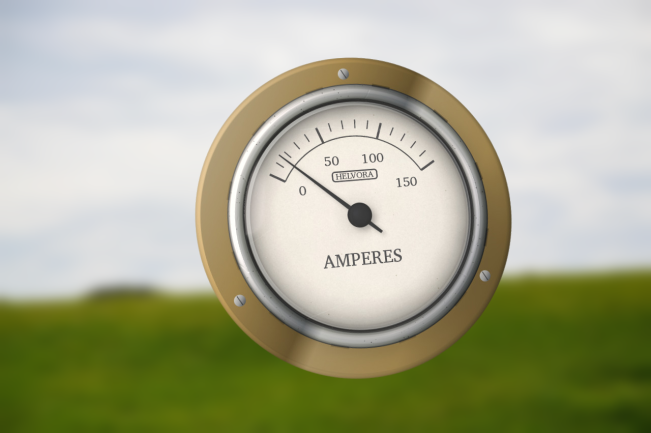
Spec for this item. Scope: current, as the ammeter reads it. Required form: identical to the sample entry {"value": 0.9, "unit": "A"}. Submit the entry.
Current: {"value": 15, "unit": "A"}
